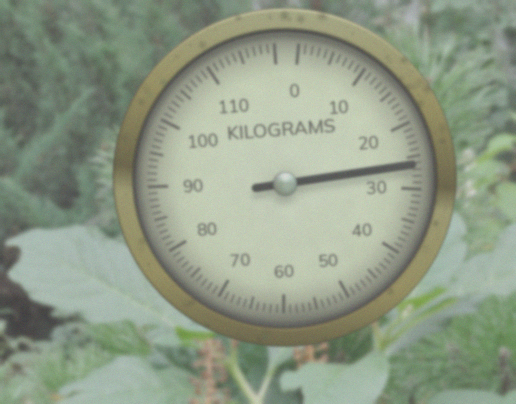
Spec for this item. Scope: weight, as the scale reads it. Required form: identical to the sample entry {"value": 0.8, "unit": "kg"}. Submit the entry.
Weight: {"value": 26, "unit": "kg"}
